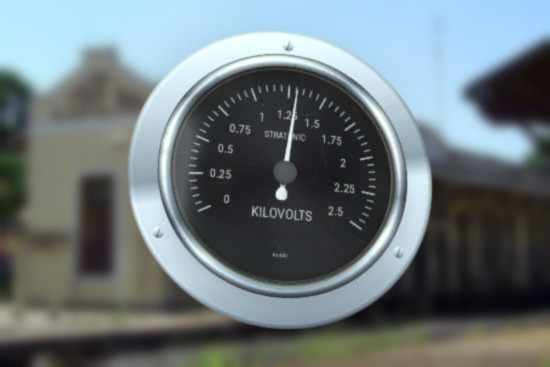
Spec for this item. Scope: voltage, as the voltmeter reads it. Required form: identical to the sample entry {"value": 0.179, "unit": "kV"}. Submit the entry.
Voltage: {"value": 1.3, "unit": "kV"}
